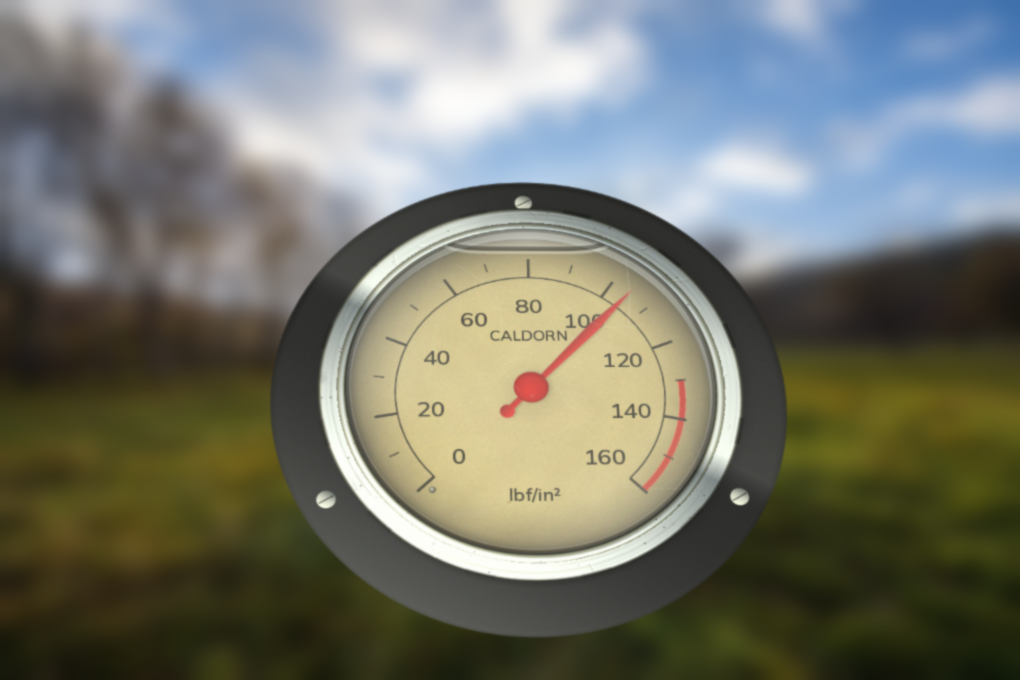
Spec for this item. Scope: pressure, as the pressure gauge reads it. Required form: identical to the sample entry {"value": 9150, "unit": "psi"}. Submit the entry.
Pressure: {"value": 105, "unit": "psi"}
